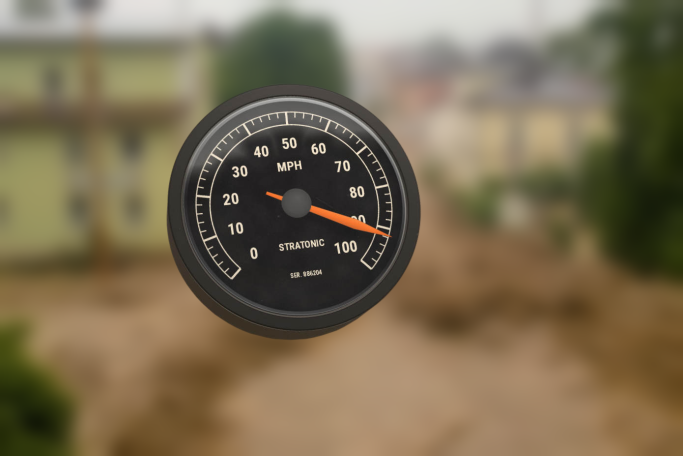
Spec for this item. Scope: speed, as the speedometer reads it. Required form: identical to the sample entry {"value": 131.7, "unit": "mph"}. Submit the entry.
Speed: {"value": 92, "unit": "mph"}
